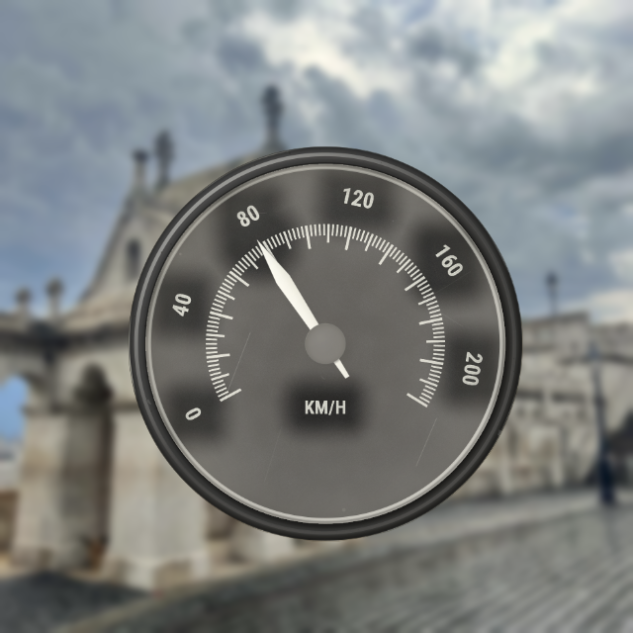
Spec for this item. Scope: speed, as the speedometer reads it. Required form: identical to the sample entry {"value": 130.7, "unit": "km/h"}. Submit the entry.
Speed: {"value": 78, "unit": "km/h"}
